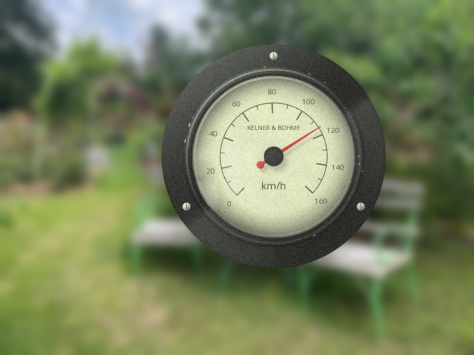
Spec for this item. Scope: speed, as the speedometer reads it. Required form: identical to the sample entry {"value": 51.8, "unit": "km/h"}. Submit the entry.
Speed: {"value": 115, "unit": "km/h"}
